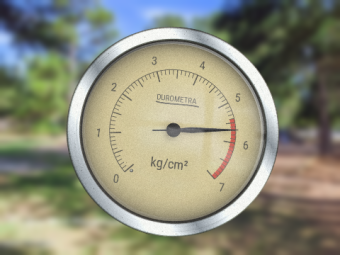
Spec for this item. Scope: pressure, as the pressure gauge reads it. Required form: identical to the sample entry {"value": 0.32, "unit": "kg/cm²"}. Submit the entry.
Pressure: {"value": 5.7, "unit": "kg/cm²"}
